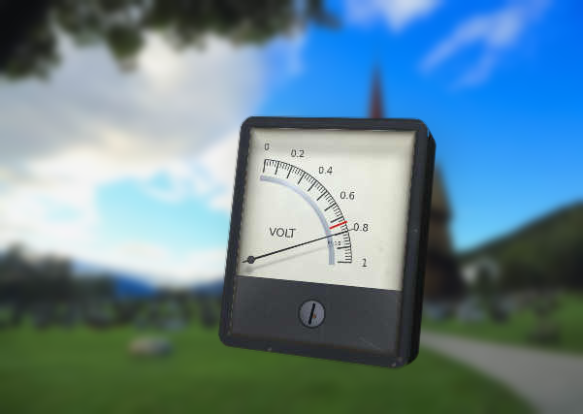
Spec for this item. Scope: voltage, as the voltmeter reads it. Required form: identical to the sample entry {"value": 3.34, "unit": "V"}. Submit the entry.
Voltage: {"value": 0.8, "unit": "V"}
